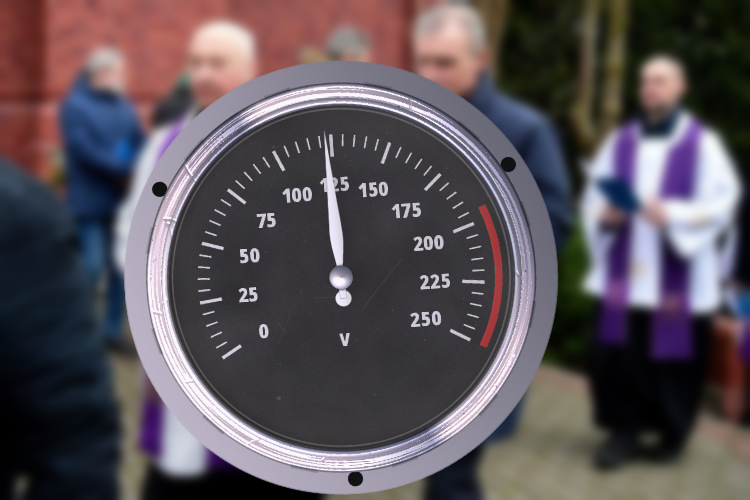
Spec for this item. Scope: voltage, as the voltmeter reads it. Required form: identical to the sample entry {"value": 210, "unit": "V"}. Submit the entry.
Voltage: {"value": 122.5, "unit": "V"}
